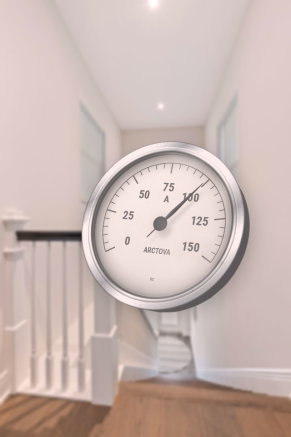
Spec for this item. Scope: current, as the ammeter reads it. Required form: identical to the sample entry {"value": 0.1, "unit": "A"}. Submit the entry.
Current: {"value": 100, "unit": "A"}
